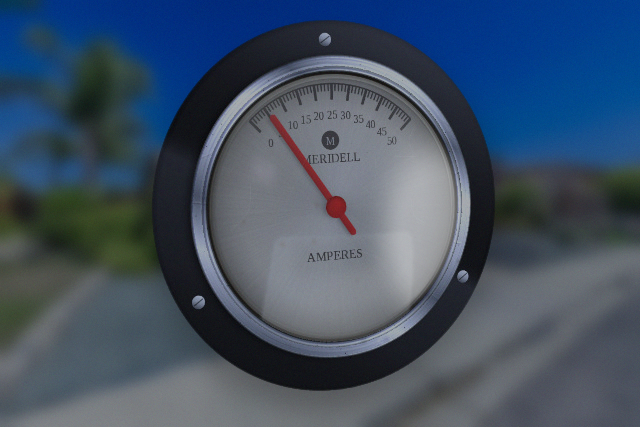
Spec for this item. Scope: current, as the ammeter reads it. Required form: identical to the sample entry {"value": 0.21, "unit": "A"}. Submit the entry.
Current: {"value": 5, "unit": "A"}
